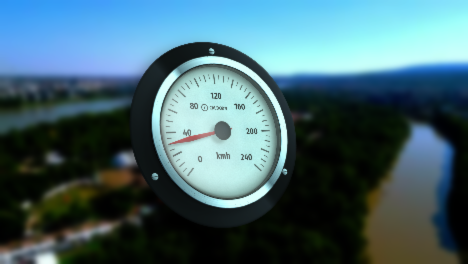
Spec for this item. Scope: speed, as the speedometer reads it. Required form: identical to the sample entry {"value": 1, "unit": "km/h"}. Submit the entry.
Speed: {"value": 30, "unit": "km/h"}
